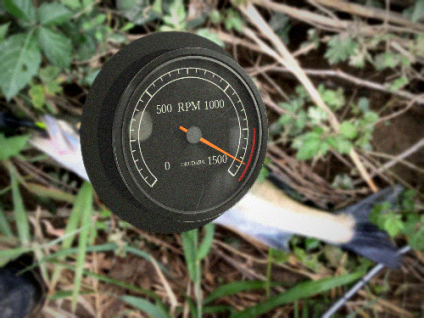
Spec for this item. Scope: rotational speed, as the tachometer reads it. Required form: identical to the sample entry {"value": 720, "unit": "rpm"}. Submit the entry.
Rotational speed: {"value": 1425, "unit": "rpm"}
